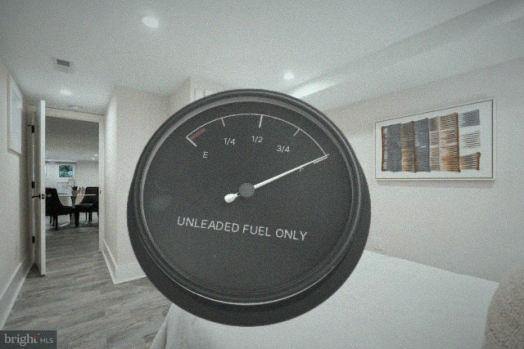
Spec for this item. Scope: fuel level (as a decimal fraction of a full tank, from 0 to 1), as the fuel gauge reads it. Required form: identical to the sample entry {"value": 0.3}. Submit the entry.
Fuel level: {"value": 1}
